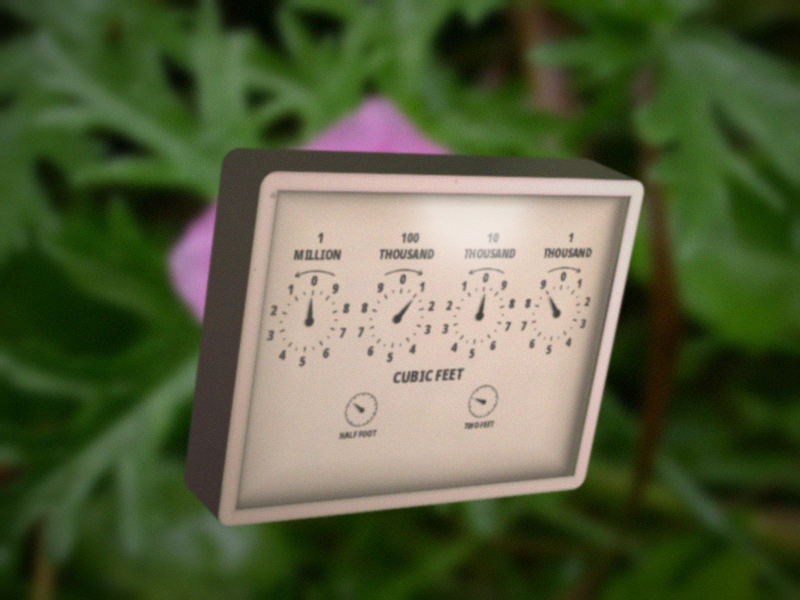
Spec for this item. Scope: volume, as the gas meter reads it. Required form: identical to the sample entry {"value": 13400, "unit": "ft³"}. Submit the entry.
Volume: {"value": 9900, "unit": "ft³"}
